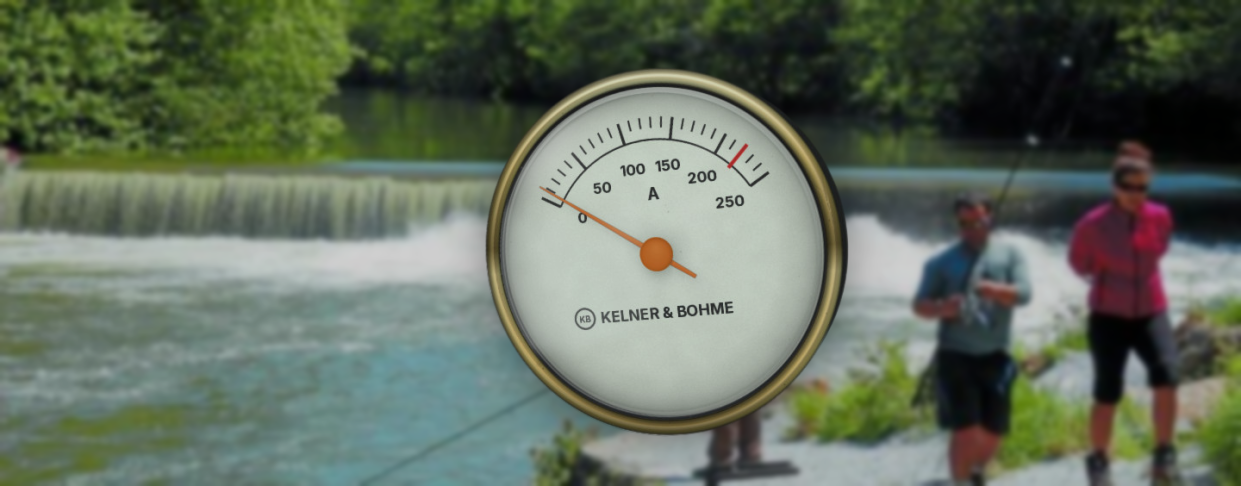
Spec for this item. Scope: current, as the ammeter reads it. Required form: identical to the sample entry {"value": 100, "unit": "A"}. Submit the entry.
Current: {"value": 10, "unit": "A"}
